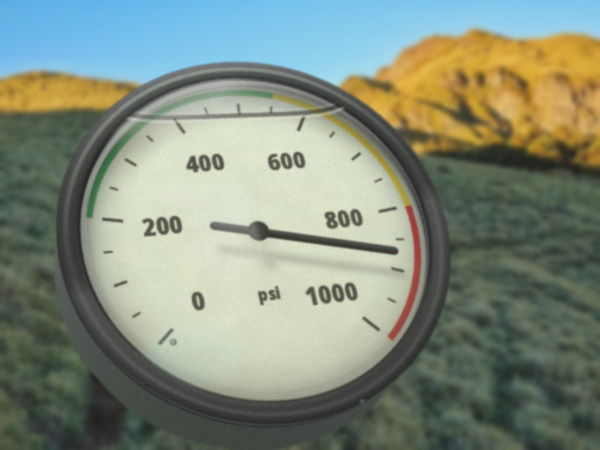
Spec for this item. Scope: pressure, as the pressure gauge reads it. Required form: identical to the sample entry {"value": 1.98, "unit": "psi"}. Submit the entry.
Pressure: {"value": 875, "unit": "psi"}
